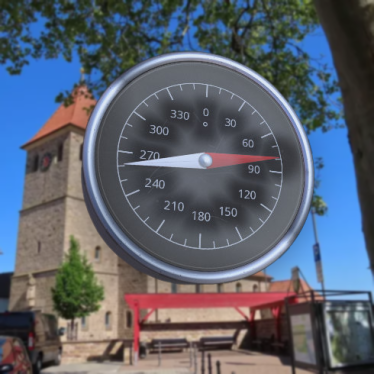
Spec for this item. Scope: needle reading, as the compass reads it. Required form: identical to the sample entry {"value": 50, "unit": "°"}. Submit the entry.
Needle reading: {"value": 80, "unit": "°"}
